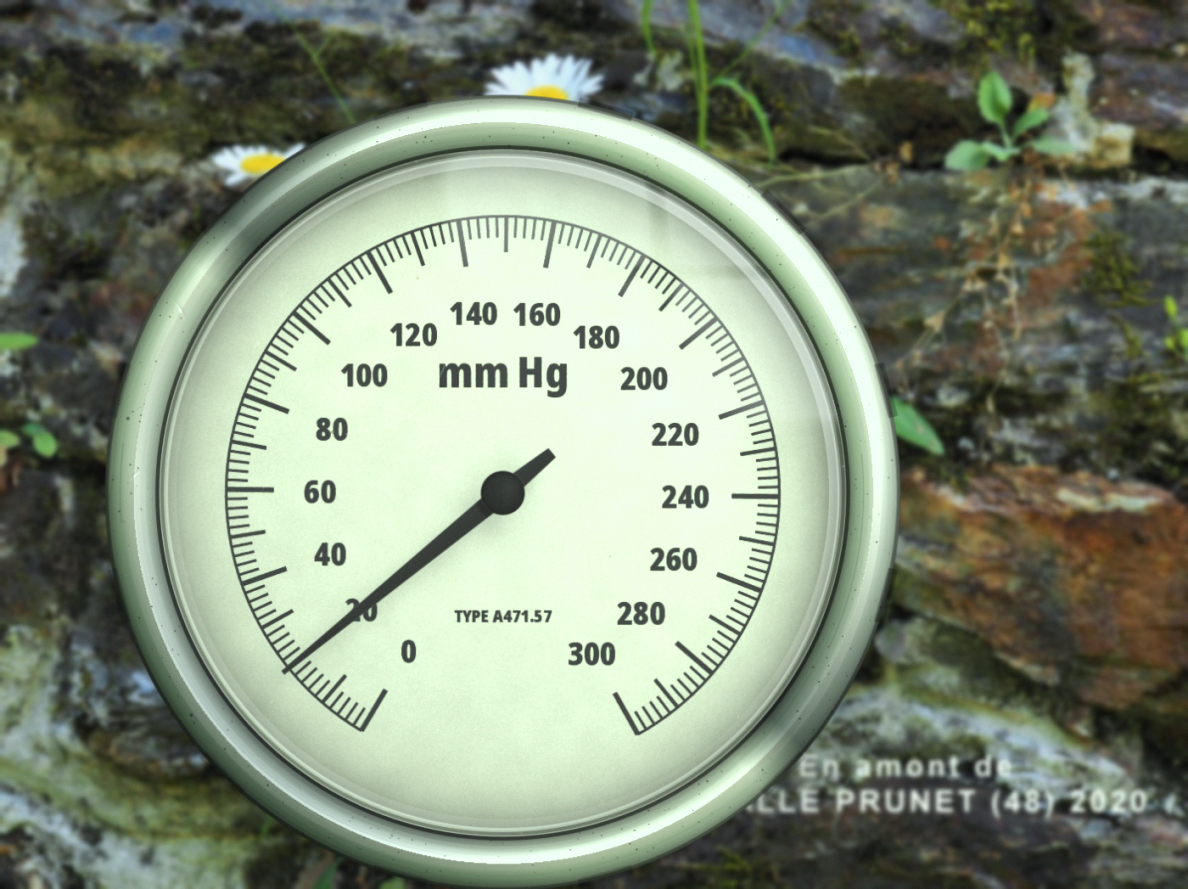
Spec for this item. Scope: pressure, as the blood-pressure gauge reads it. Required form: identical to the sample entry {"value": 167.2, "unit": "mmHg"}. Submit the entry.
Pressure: {"value": 20, "unit": "mmHg"}
